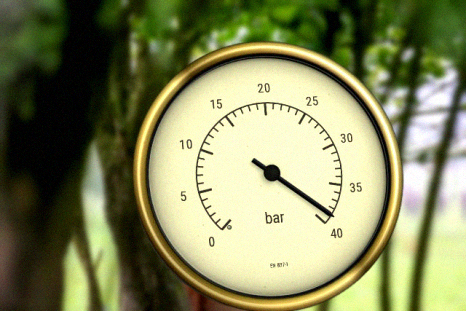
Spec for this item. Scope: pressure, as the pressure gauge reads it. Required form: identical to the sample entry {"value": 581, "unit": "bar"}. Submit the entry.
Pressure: {"value": 39, "unit": "bar"}
